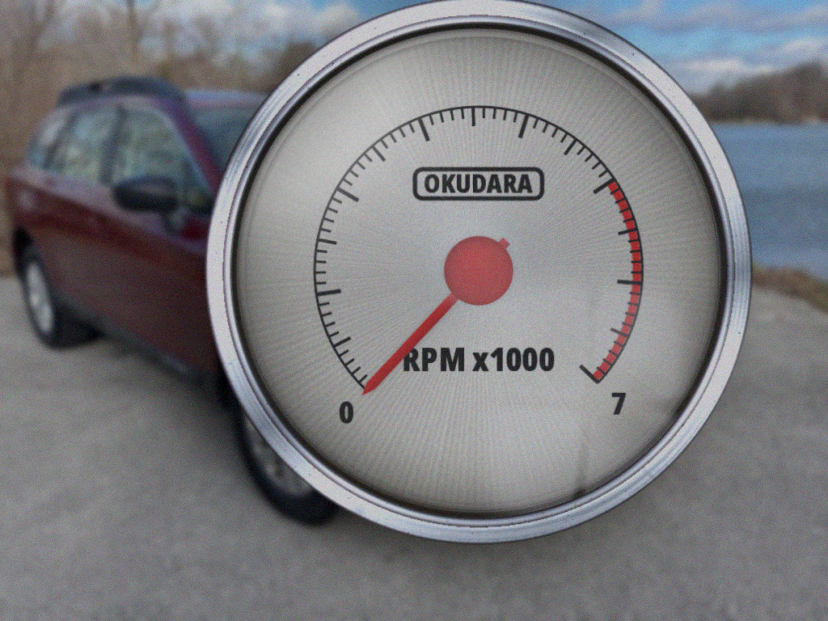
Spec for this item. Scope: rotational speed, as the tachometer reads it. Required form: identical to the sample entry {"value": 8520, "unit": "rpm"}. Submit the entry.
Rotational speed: {"value": 0, "unit": "rpm"}
